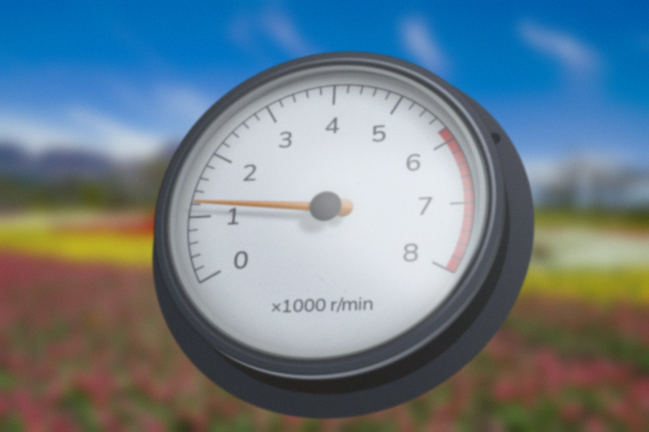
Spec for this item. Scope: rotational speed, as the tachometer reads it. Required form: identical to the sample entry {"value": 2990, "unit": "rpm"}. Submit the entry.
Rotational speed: {"value": 1200, "unit": "rpm"}
